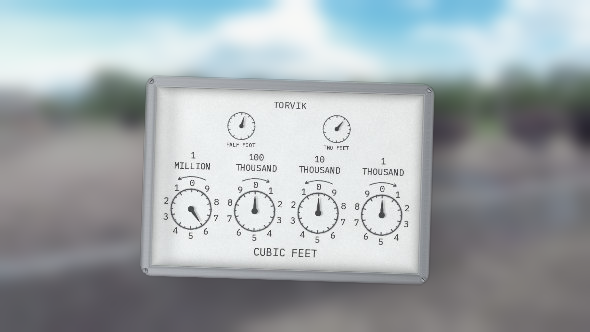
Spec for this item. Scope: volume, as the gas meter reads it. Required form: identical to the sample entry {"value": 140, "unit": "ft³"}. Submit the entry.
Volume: {"value": 600000, "unit": "ft³"}
